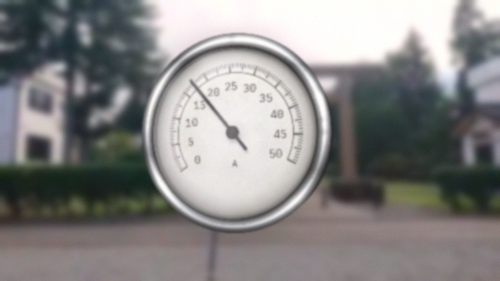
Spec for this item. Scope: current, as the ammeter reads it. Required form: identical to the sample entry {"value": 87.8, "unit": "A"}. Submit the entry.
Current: {"value": 17.5, "unit": "A"}
